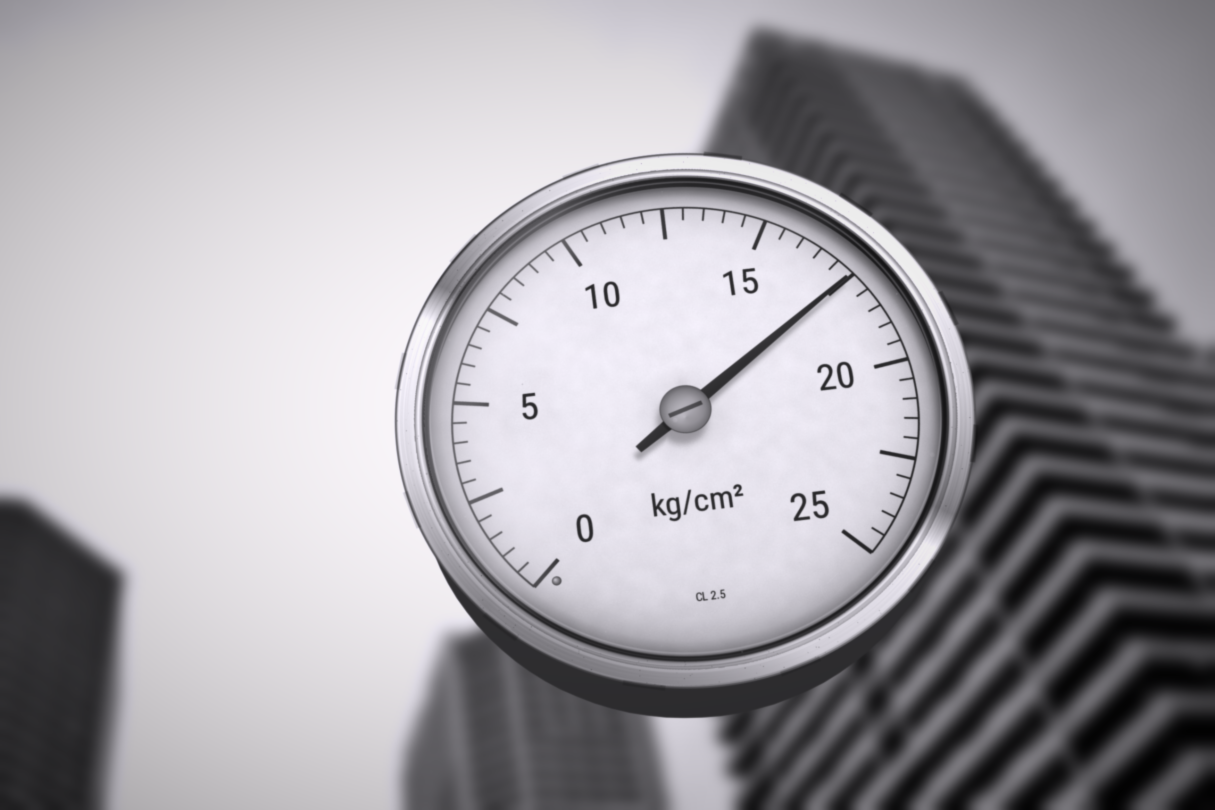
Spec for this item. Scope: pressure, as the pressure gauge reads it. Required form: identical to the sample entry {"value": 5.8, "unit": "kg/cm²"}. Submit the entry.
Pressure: {"value": 17.5, "unit": "kg/cm²"}
